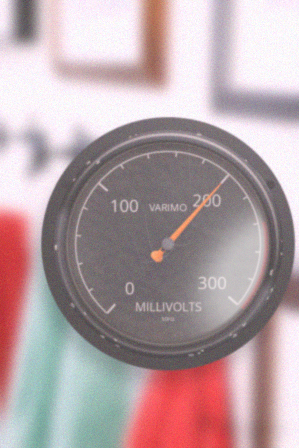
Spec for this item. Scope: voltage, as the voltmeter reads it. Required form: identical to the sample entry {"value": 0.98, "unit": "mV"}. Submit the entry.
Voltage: {"value": 200, "unit": "mV"}
